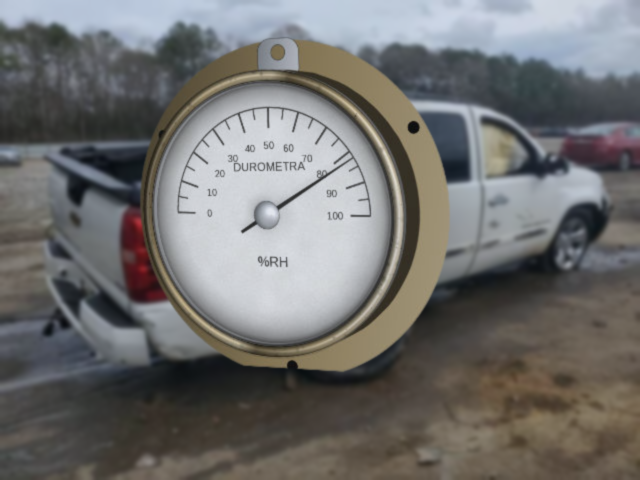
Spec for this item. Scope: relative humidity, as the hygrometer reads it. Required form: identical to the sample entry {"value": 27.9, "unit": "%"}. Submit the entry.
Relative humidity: {"value": 82.5, "unit": "%"}
